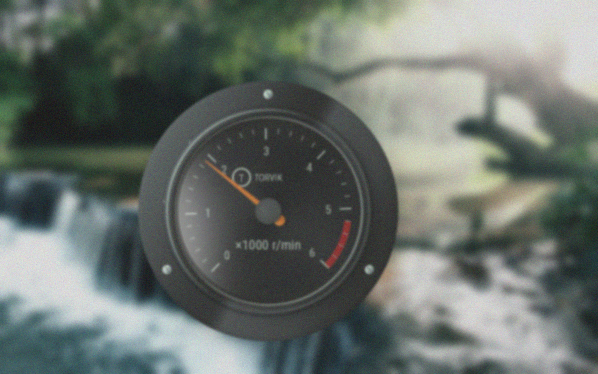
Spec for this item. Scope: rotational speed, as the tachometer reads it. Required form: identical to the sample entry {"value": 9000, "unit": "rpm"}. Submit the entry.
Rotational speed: {"value": 1900, "unit": "rpm"}
